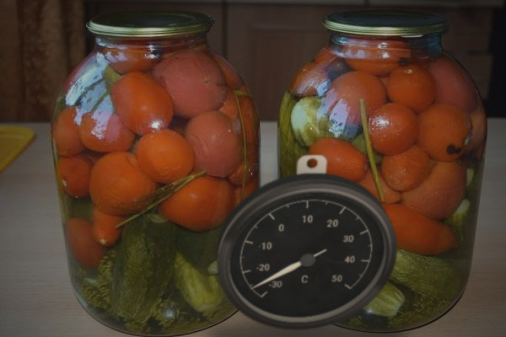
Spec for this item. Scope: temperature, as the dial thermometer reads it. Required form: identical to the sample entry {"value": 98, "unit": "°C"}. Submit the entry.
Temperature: {"value": -25, "unit": "°C"}
